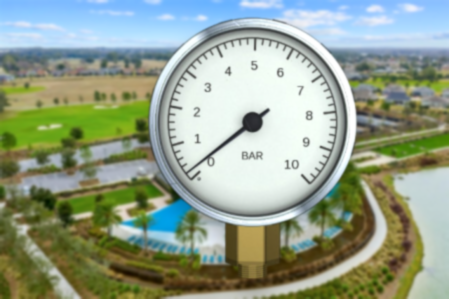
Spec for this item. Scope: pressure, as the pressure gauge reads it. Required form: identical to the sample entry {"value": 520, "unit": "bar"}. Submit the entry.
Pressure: {"value": 0.2, "unit": "bar"}
